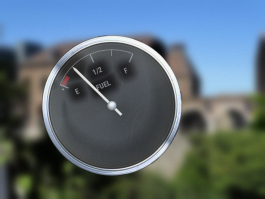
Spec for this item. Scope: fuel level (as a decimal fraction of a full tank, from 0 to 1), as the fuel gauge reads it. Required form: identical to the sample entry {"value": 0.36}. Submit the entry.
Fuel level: {"value": 0.25}
